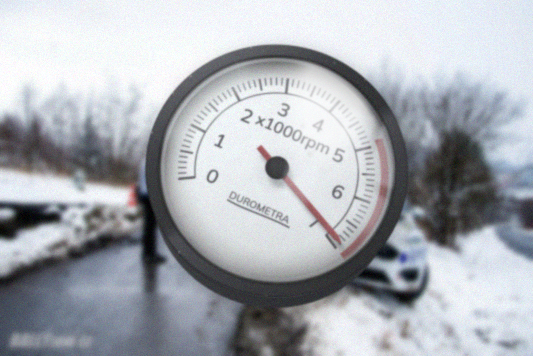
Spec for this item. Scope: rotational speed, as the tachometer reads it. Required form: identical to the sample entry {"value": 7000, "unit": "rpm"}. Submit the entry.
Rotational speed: {"value": 6900, "unit": "rpm"}
